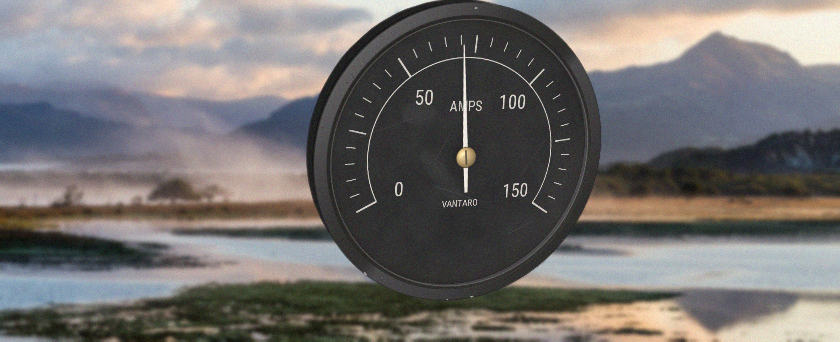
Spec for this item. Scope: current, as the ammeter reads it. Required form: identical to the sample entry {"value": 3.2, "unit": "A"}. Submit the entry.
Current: {"value": 70, "unit": "A"}
